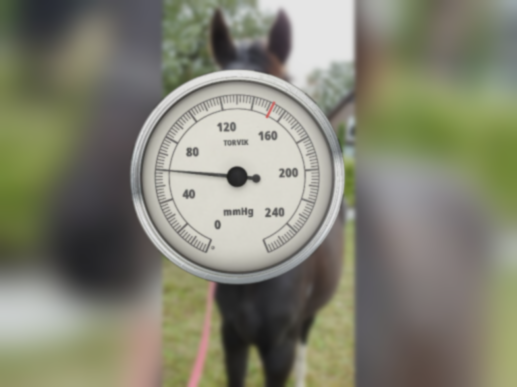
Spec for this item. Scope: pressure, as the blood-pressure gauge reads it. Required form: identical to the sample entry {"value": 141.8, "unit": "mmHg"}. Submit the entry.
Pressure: {"value": 60, "unit": "mmHg"}
